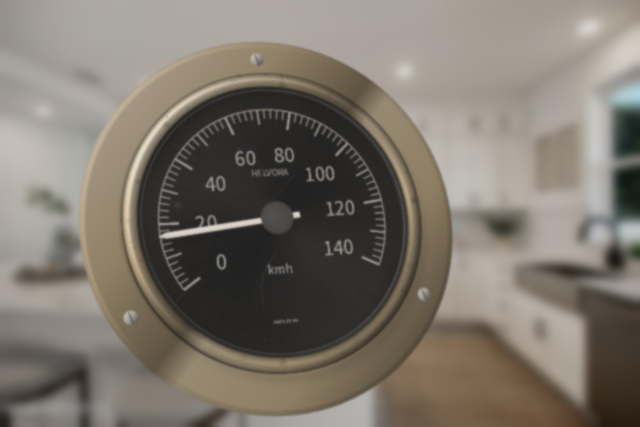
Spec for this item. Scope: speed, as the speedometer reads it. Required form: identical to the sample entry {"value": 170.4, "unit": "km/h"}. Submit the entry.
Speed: {"value": 16, "unit": "km/h"}
